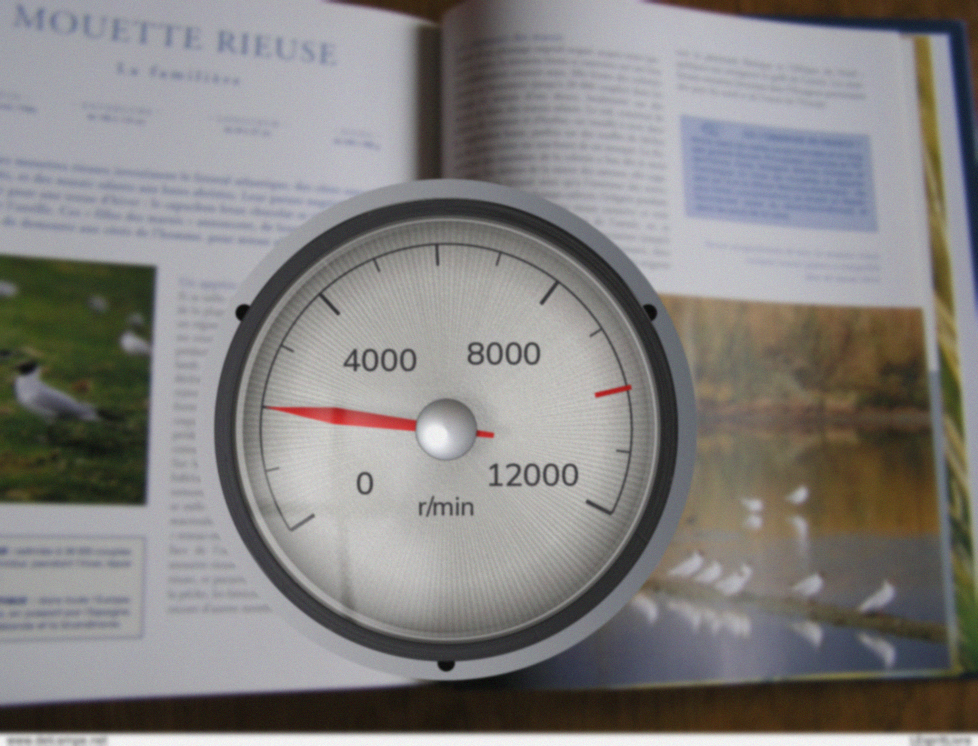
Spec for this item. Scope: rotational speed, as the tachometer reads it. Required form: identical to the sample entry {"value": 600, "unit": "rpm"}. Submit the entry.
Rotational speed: {"value": 2000, "unit": "rpm"}
